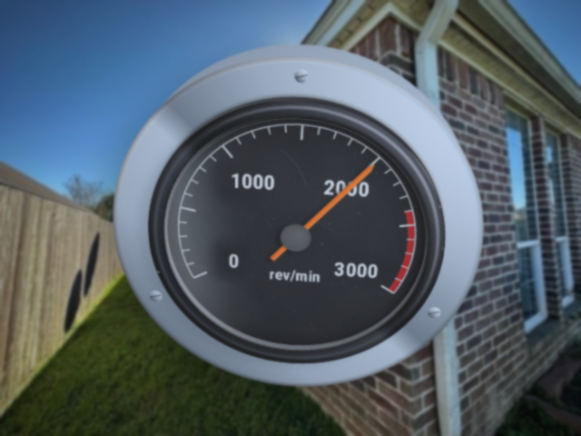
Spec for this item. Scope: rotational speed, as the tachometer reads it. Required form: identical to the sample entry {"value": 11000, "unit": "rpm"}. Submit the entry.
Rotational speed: {"value": 2000, "unit": "rpm"}
